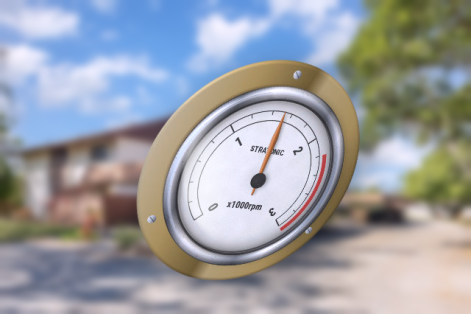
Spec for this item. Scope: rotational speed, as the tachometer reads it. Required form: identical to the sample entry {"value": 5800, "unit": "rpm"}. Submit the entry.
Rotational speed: {"value": 1500, "unit": "rpm"}
